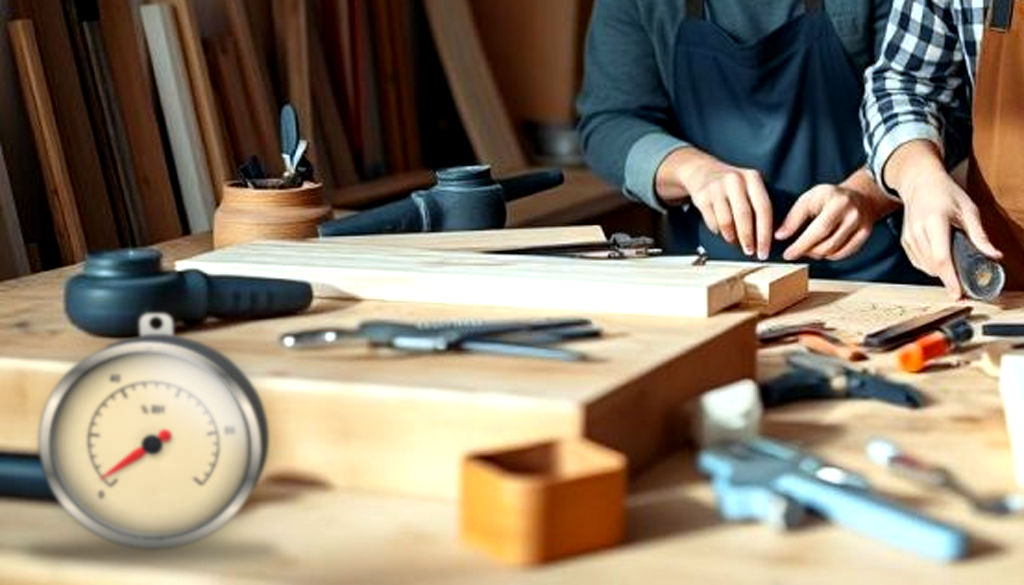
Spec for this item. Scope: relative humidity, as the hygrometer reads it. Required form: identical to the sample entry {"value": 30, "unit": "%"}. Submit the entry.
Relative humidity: {"value": 4, "unit": "%"}
